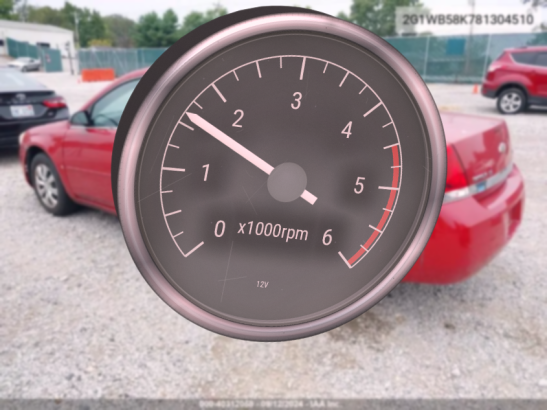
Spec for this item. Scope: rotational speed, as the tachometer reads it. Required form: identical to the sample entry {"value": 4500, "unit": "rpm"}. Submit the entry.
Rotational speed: {"value": 1625, "unit": "rpm"}
